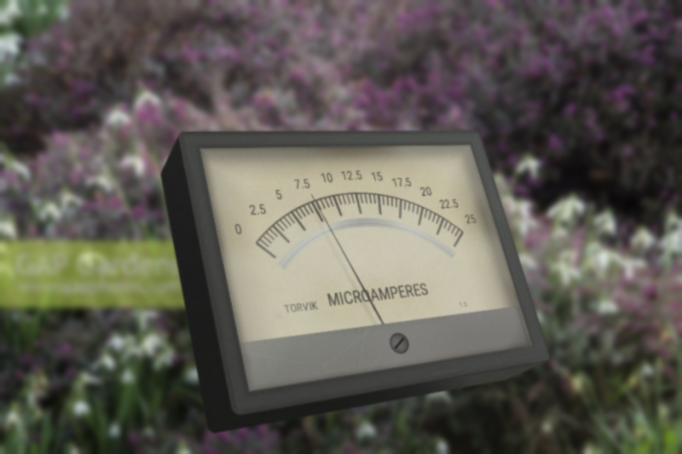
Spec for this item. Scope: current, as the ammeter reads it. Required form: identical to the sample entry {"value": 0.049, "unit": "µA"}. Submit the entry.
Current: {"value": 7.5, "unit": "µA"}
